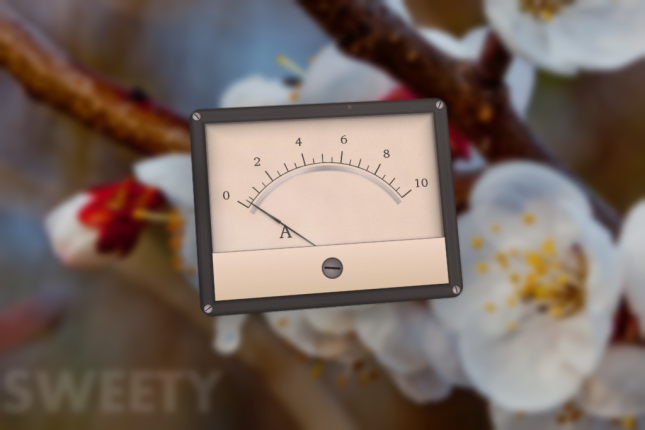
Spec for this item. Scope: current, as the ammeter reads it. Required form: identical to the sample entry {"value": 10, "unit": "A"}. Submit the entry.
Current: {"value": 0.25, "unit": "A"}
